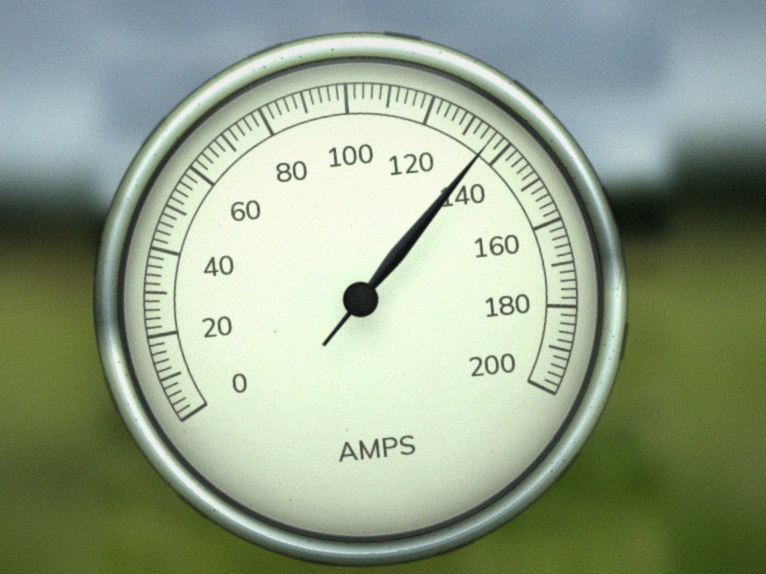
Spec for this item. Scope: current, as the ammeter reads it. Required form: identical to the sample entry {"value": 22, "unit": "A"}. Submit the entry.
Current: {"value": 136, "unit": "A"}
